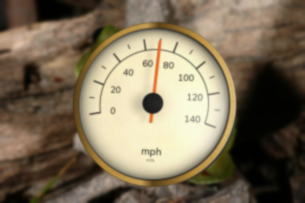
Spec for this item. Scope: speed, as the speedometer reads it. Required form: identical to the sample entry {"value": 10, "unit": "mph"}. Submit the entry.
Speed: {"value": 70, "unit": "mph"}
